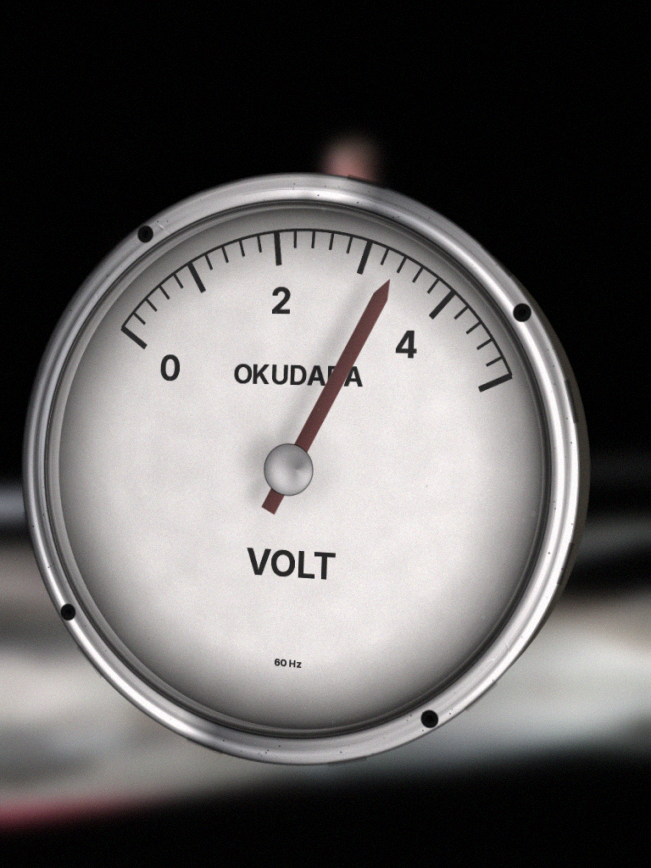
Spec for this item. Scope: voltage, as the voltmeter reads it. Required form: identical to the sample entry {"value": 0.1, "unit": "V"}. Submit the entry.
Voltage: {"value": 3.4, "unit": "V"}
